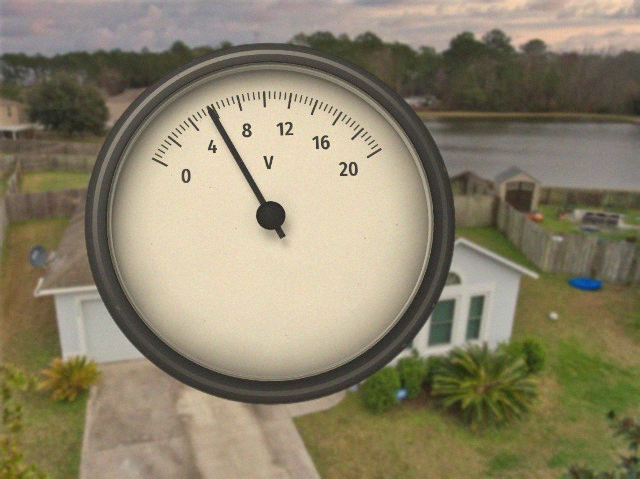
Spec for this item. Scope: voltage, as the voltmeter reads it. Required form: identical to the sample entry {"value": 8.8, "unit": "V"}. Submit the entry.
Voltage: {"value": 5.6, "unit": "V"}
